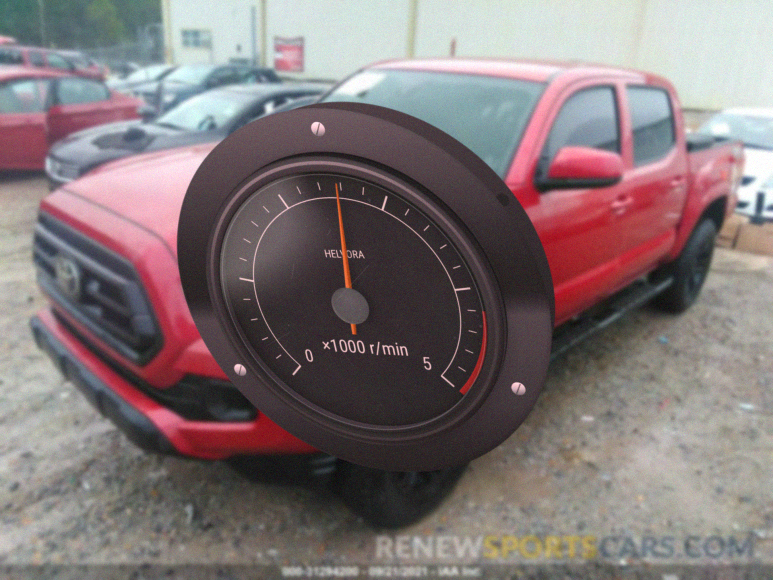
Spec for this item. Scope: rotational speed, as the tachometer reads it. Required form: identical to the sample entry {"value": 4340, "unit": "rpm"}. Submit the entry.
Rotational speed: {"value": 2600, "unit": "rpm"}
